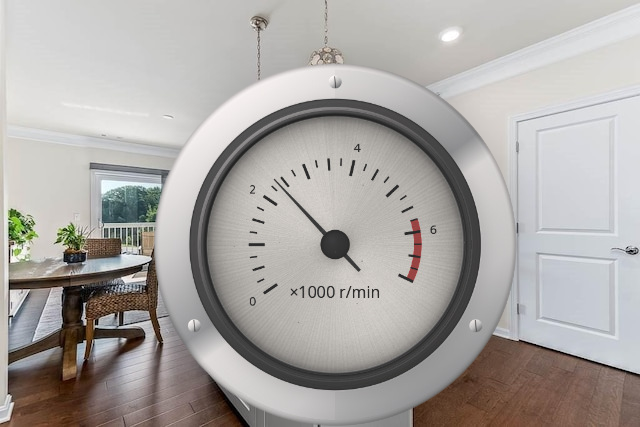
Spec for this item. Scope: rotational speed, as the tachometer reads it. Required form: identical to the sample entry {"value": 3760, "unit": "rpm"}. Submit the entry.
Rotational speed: {"value": 2375, "unit": "rpm"}
